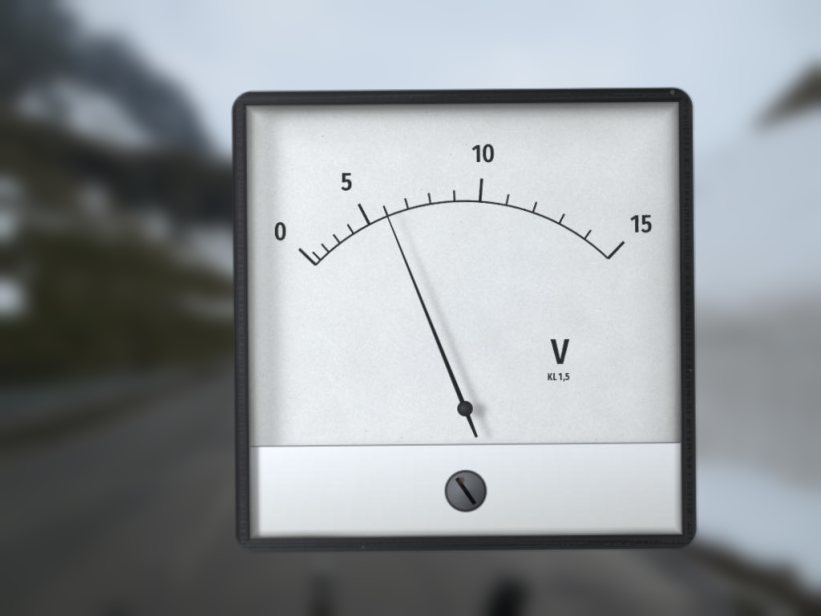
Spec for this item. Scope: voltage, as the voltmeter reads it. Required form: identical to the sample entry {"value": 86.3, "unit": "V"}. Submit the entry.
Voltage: {"value": 6, "unit": "V"}
